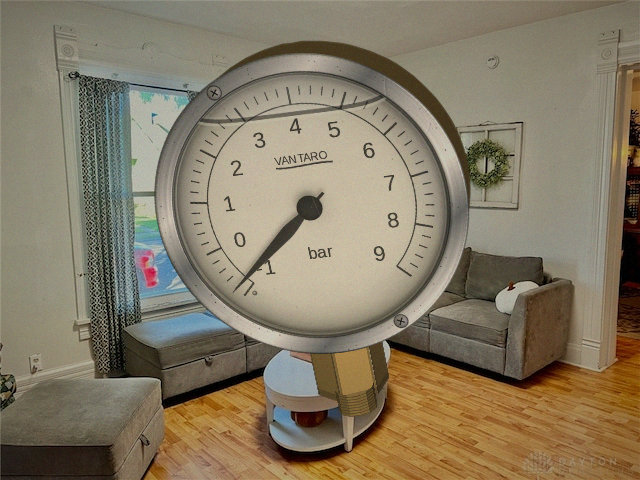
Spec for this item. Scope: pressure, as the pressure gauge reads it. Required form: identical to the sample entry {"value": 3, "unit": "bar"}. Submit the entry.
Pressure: {"value": -0.8, "unit": "bar"}
